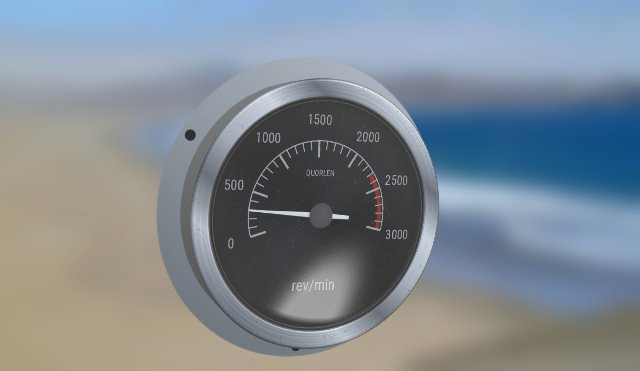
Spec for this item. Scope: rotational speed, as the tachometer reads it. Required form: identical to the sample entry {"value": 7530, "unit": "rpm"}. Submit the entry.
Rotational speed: {"value": 300, "unit": "rpm"}
